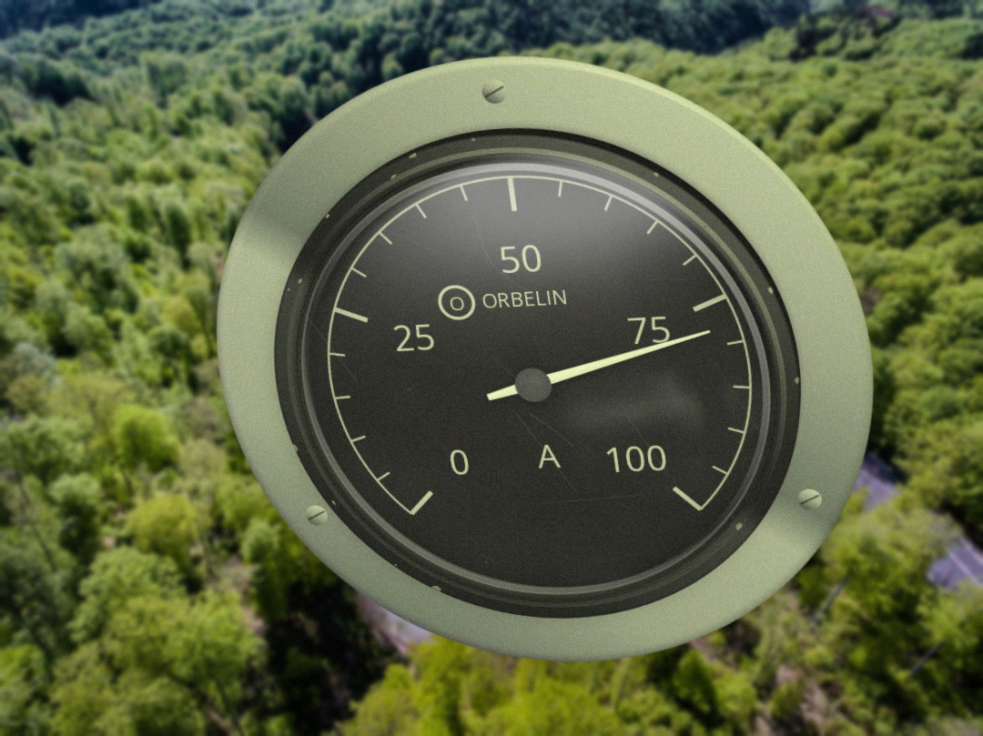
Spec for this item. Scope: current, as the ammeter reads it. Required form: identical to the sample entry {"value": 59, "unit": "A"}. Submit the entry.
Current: {"value": 77.5, "unit": "A"}
